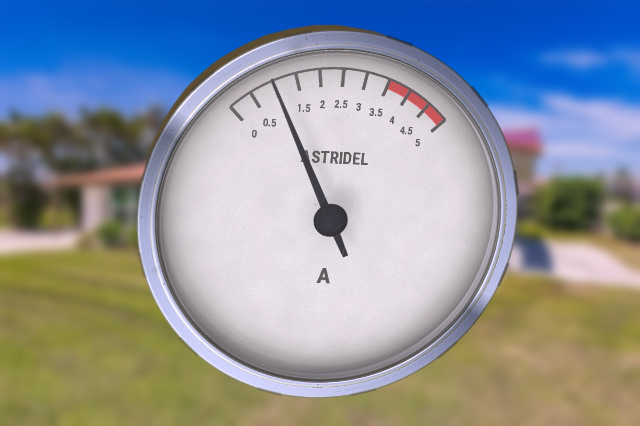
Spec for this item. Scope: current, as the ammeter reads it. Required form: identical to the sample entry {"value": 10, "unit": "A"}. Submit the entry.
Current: {"value": 1, "unit": "A"}
